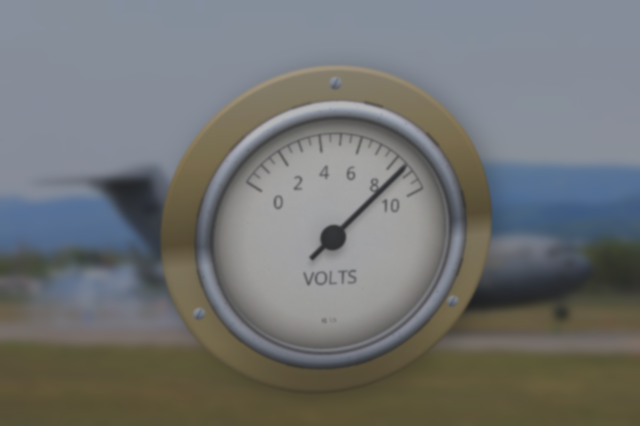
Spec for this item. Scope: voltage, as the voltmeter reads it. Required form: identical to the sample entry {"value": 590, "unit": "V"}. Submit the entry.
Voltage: {"value": 8.5, "unit": "V"}
